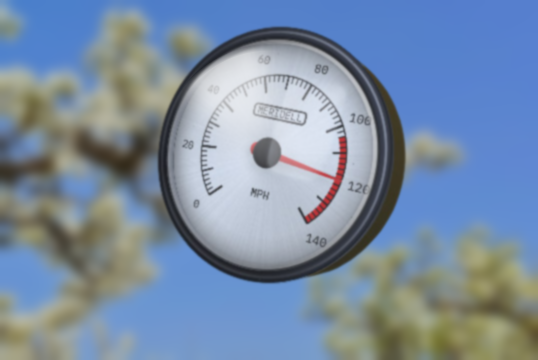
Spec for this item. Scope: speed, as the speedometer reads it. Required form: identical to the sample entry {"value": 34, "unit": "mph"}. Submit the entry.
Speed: {"value": 120, "unit": "mph"}
